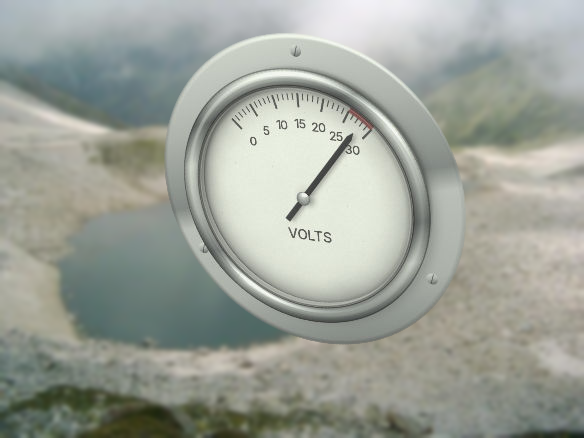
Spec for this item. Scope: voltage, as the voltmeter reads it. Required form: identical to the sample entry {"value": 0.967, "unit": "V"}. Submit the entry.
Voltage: {"value": 28, "unit": "V"}
